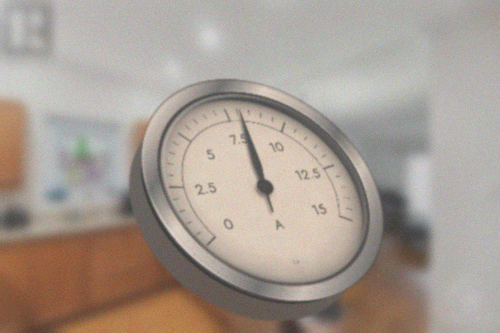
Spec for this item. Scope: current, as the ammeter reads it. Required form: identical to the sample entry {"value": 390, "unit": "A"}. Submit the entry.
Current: {"value": 8, "unit": "A"}
